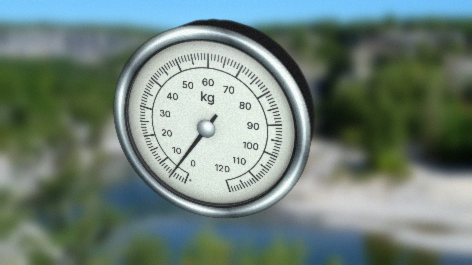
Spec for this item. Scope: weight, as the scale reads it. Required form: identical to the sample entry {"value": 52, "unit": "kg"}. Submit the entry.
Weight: {"value": 5, "unit": "kg"}
